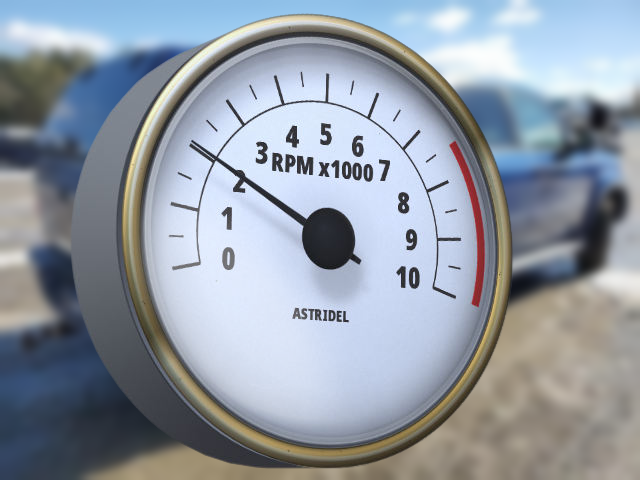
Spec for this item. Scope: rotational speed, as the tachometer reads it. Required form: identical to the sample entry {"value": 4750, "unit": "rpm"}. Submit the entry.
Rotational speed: {"value": 2000, "unit": "rpm"}
